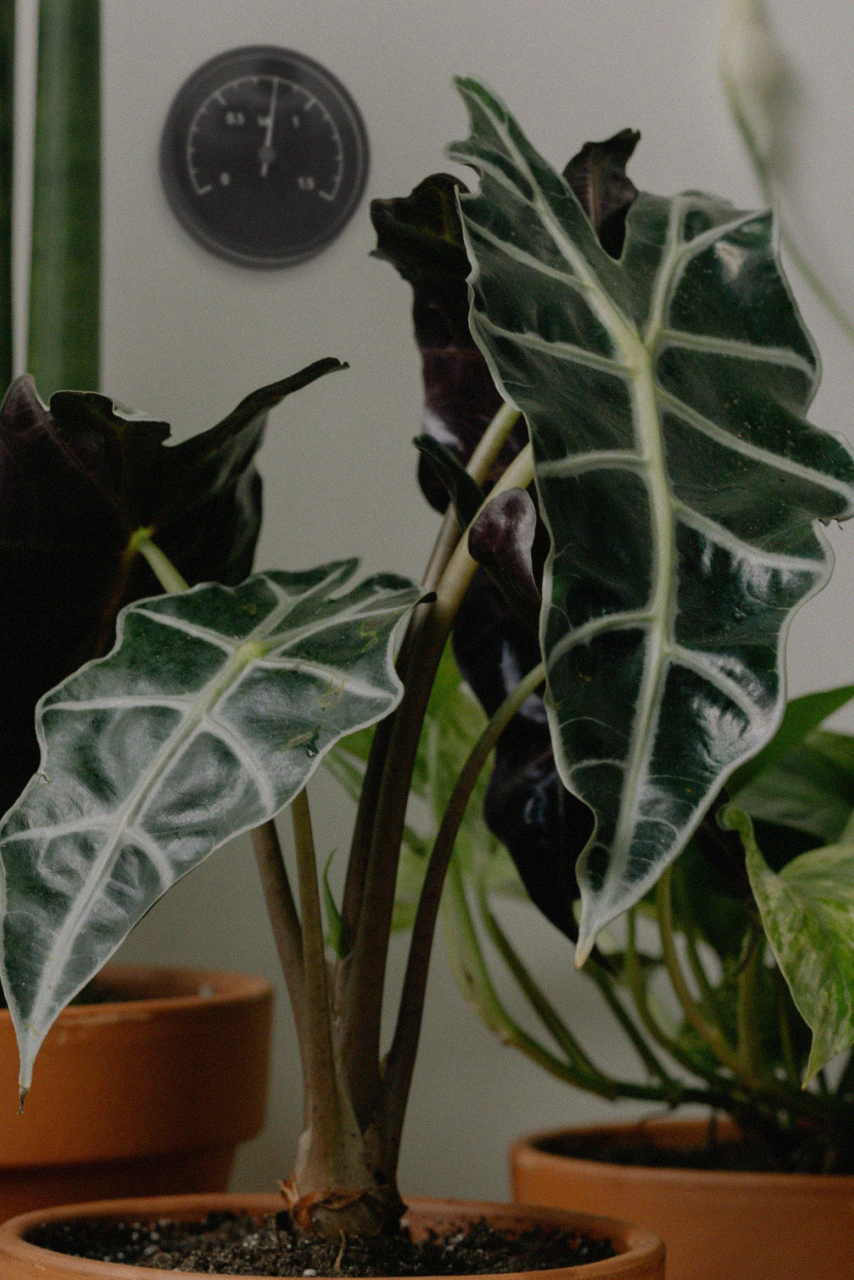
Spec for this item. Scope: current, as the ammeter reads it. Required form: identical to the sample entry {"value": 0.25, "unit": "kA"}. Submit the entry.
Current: {"value": 0.8, "unit": "kA"}
